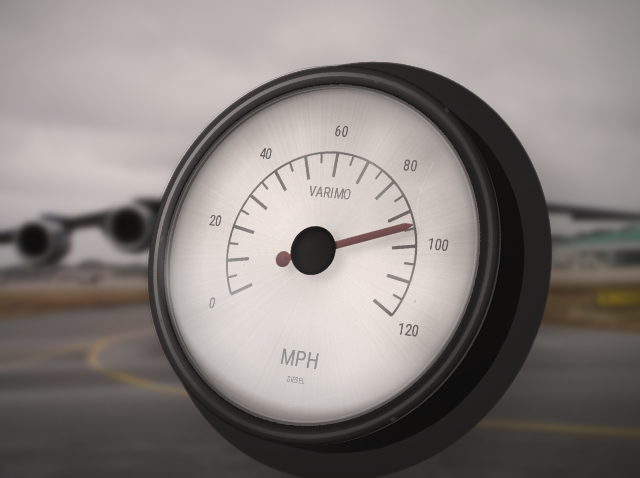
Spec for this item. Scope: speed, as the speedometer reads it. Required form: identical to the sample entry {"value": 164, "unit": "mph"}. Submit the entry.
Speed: {"value": 95, "unit": "mph"}
